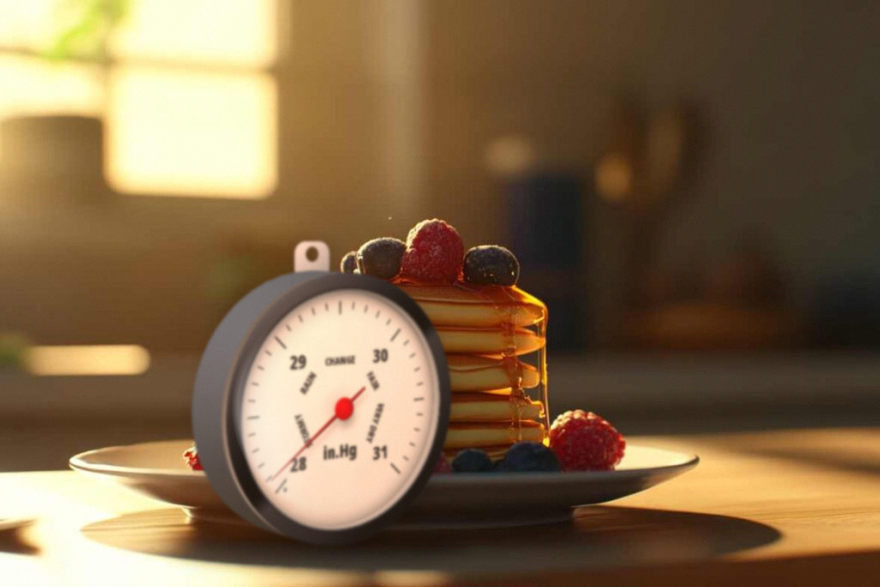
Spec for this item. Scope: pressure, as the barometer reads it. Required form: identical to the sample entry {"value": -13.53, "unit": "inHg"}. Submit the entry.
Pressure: {"value": 28.1, "unit": "inHg"}
